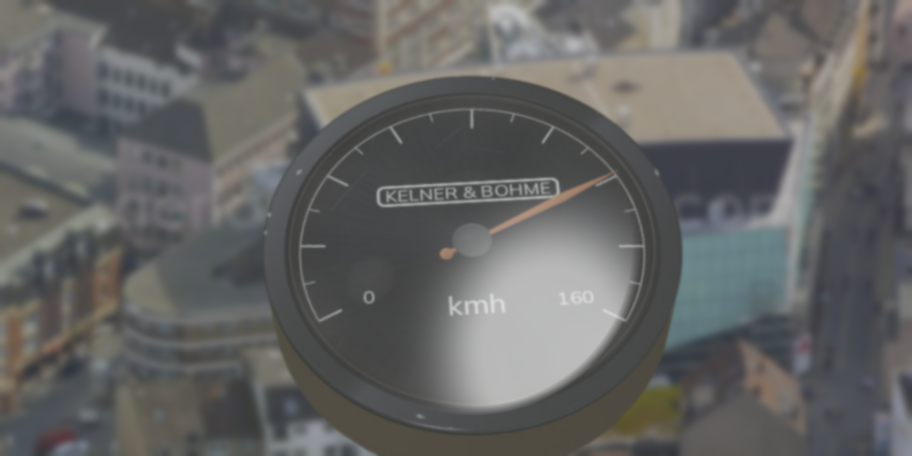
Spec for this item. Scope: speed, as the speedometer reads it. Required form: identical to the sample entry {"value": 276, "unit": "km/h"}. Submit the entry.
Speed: {"value": 120, "unit": "km/h"}
